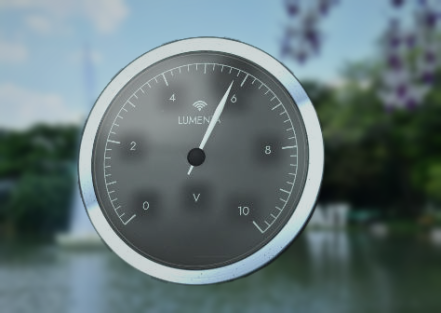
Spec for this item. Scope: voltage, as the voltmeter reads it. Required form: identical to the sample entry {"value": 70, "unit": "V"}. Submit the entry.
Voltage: {"value": 5.8, "unit": "V"}
